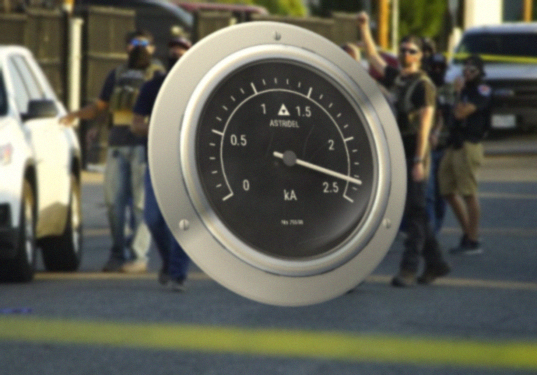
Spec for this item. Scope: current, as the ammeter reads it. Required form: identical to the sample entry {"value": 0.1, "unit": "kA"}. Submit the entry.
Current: {"value": 2.35, "unit": "kA"}
